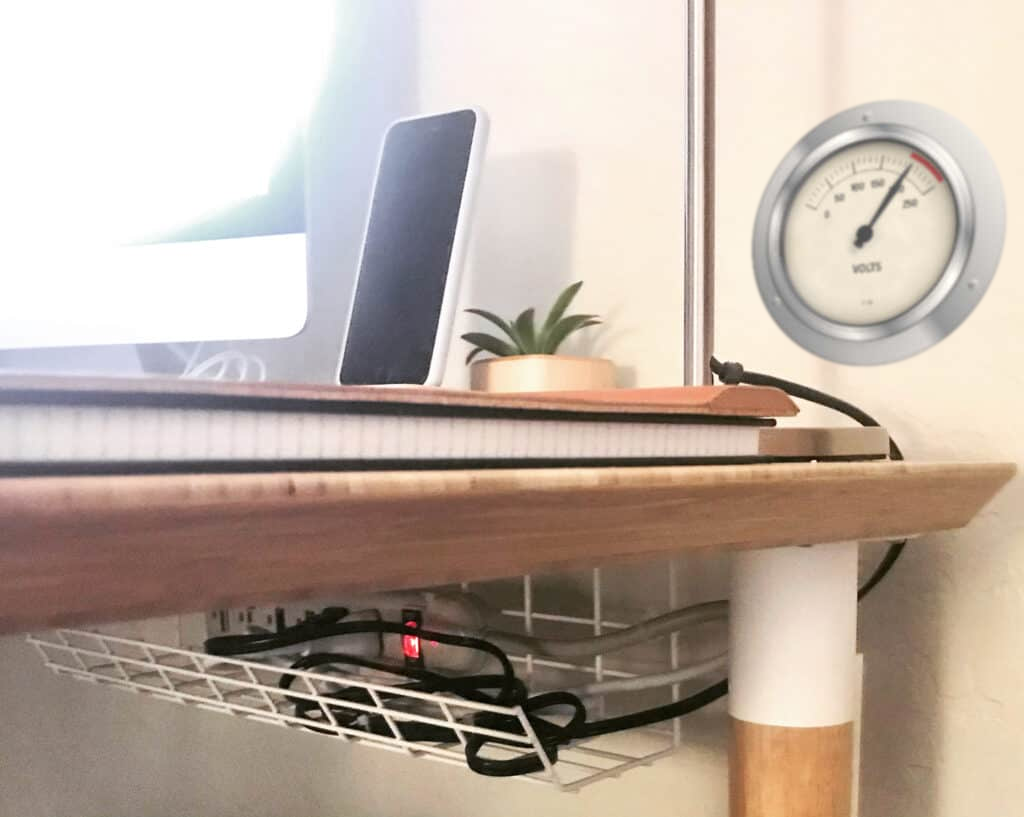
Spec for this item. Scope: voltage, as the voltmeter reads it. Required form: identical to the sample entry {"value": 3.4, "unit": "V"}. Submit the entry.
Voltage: {"value": 200, "unit": "V"}
